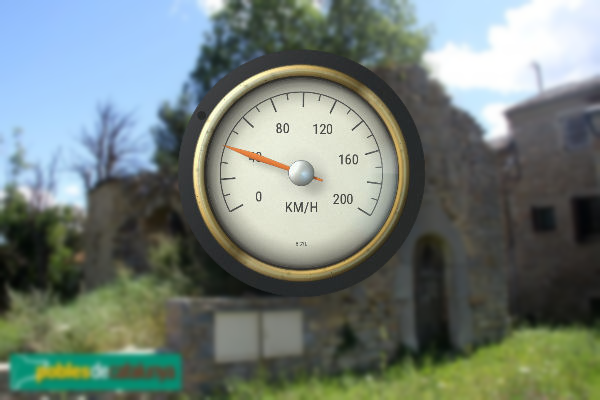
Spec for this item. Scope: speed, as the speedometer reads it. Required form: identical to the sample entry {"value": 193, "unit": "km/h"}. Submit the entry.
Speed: {"value": 40, "unit": "km/h"}
